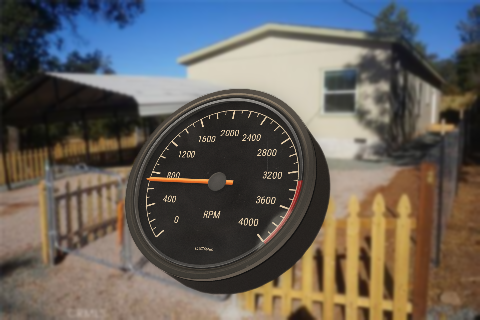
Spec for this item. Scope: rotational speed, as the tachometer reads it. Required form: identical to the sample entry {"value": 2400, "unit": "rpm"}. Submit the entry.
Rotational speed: {"value": 700, "unit": "rpm"}
